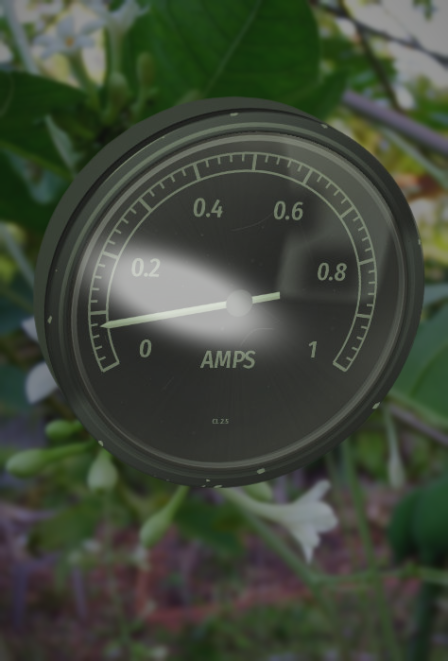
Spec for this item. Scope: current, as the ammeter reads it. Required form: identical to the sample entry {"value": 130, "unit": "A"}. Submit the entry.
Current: {"value": 0.08, "unit": "A"}
